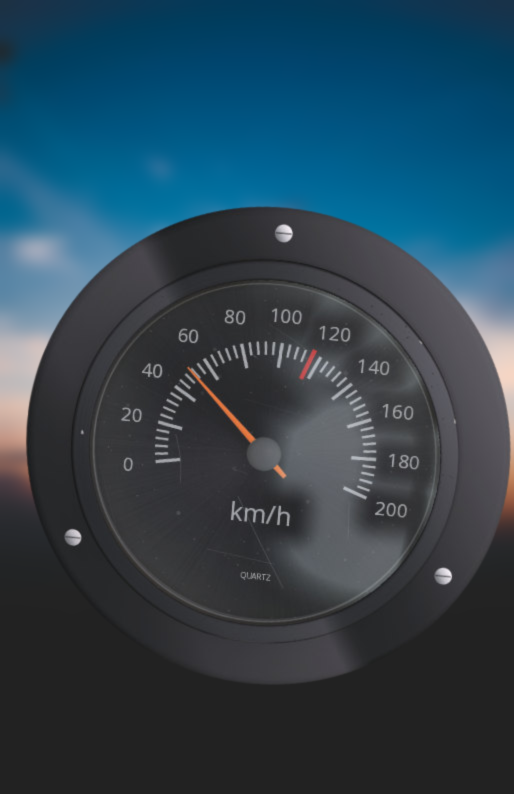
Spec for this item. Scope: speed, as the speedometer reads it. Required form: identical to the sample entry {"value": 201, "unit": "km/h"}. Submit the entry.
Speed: {"value": 52, "unit": "km/h"}
